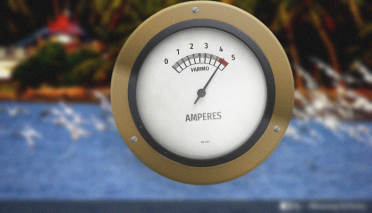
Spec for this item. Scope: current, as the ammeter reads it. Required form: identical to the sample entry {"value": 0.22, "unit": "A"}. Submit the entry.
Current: {"value": 4.5, "unit": "A"}
